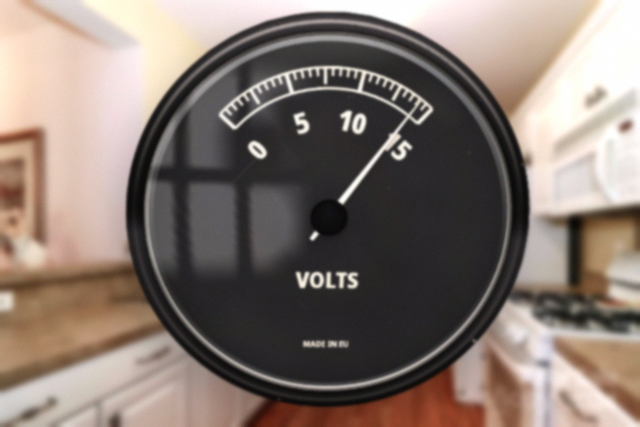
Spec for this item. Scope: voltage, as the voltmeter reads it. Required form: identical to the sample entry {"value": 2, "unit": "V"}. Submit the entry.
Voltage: {"value": 14, "unit": "V"}
